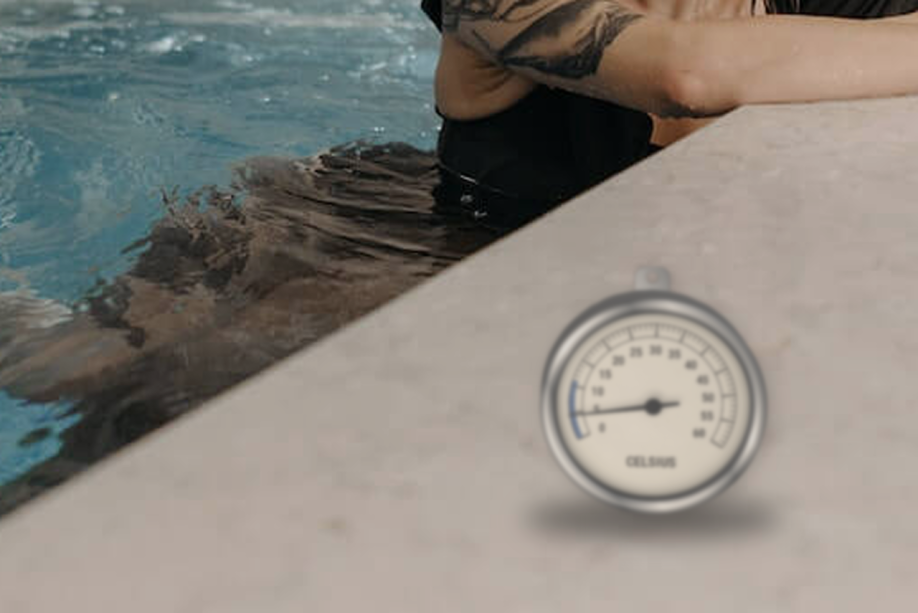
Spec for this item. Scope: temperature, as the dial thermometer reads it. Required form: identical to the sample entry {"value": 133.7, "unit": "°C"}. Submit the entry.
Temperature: {"value": 5, "unit": "°C"}
